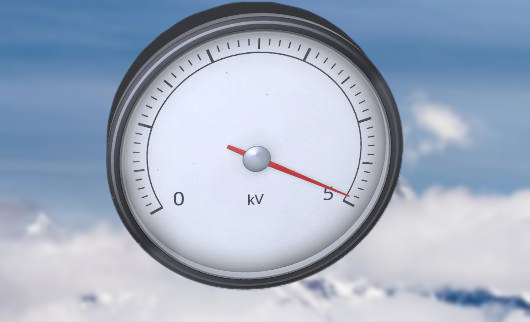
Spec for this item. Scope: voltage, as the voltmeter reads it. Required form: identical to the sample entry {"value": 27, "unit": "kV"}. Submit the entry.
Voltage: {"value": 4.9, "unit": "kV"}
